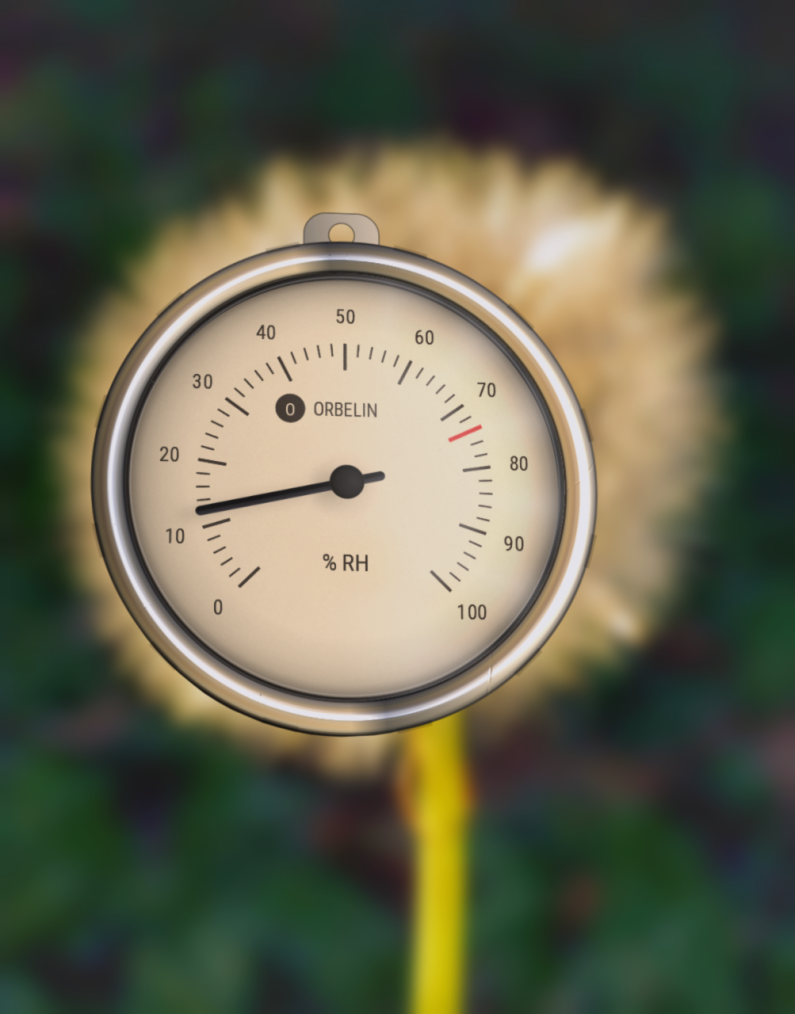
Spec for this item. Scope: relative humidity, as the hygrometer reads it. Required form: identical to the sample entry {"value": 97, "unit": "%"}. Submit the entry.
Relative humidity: {"value": 12, "unit": "%"}
